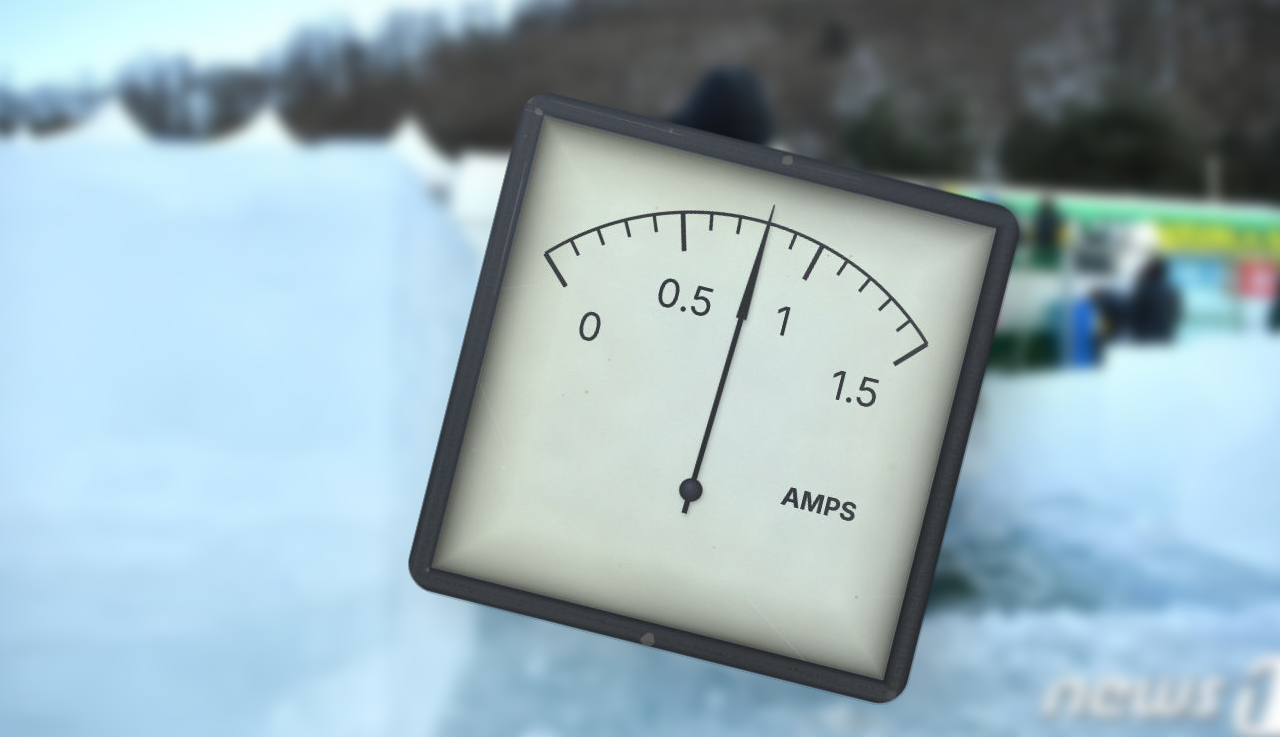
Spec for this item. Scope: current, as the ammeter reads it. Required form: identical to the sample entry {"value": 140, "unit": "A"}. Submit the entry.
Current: {"value": 0.8, "unit": "A"}
